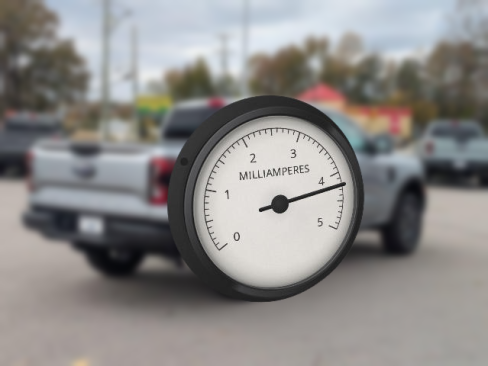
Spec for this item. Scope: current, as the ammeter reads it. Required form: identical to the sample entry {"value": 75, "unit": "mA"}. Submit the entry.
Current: {"value": 4.2, "unit": "mA"}
